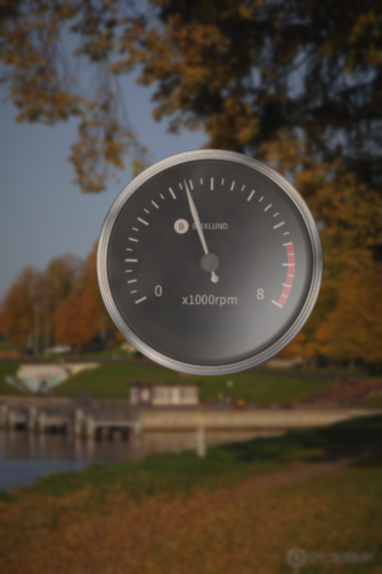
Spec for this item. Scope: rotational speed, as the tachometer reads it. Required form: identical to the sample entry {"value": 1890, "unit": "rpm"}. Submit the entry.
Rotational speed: {"value": 3375, "unit": "rpm"}
